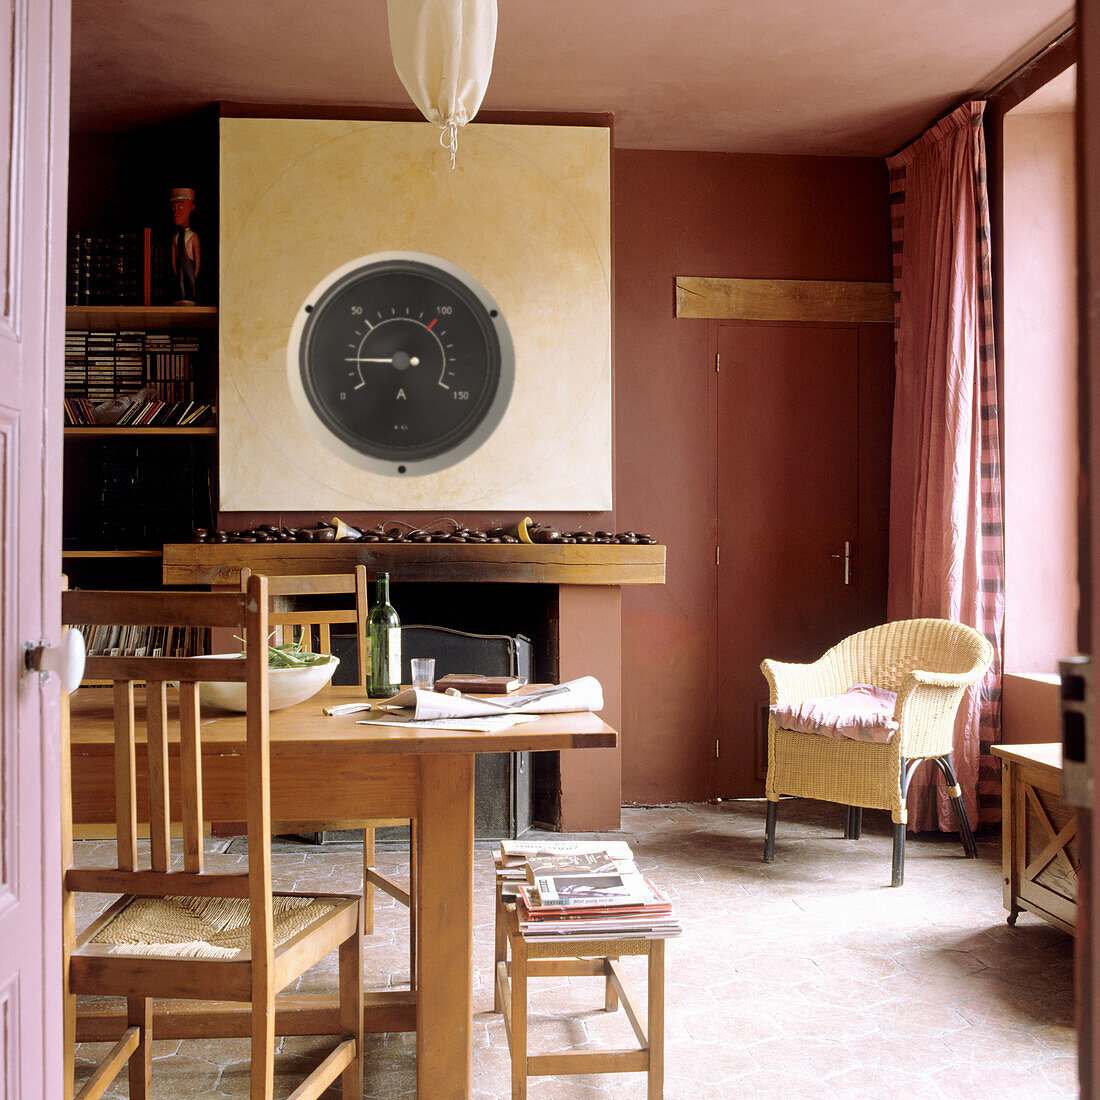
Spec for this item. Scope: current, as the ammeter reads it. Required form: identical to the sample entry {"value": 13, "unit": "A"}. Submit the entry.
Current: {"value": 20, "unit": "A"}
